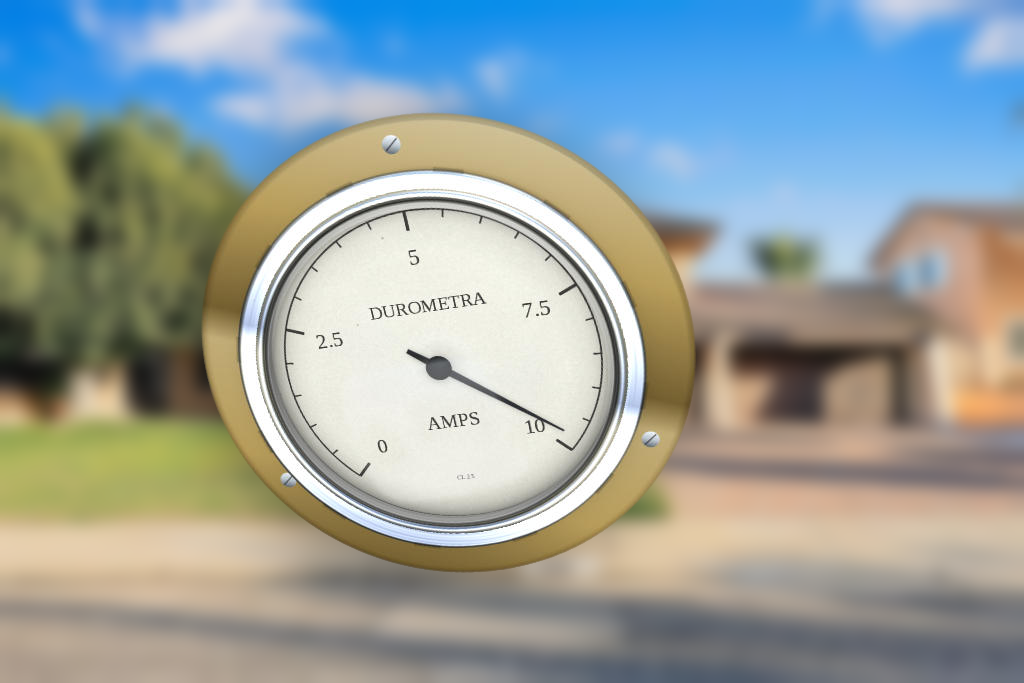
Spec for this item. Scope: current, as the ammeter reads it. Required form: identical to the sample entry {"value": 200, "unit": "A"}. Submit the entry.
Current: {"value": 9.75, "unit": "A"}
